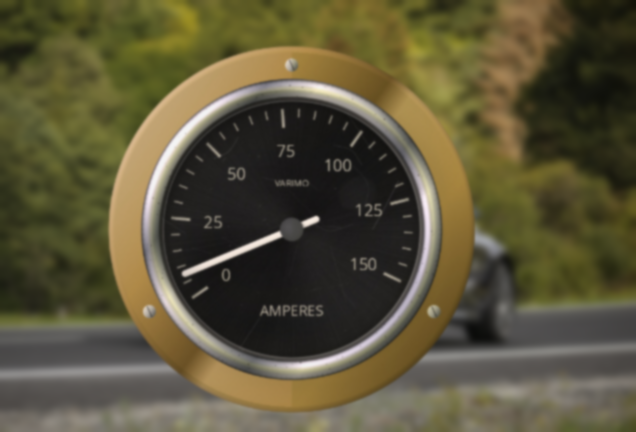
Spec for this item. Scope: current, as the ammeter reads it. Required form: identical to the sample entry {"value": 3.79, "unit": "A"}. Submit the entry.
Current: {"value": 7.5, "unit": "A"}
